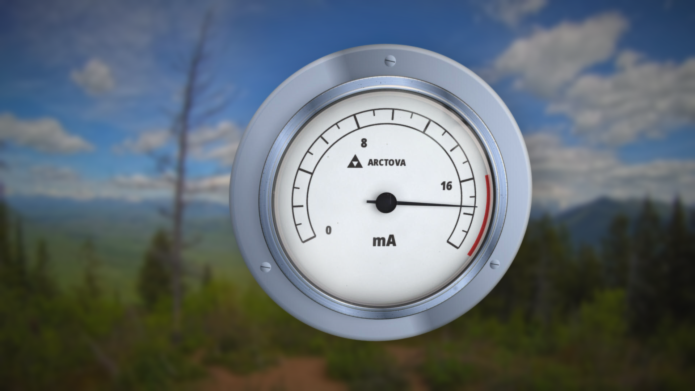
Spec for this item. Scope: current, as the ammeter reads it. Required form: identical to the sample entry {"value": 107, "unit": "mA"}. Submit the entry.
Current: {"value": 17.5, "unit": "mA"}
